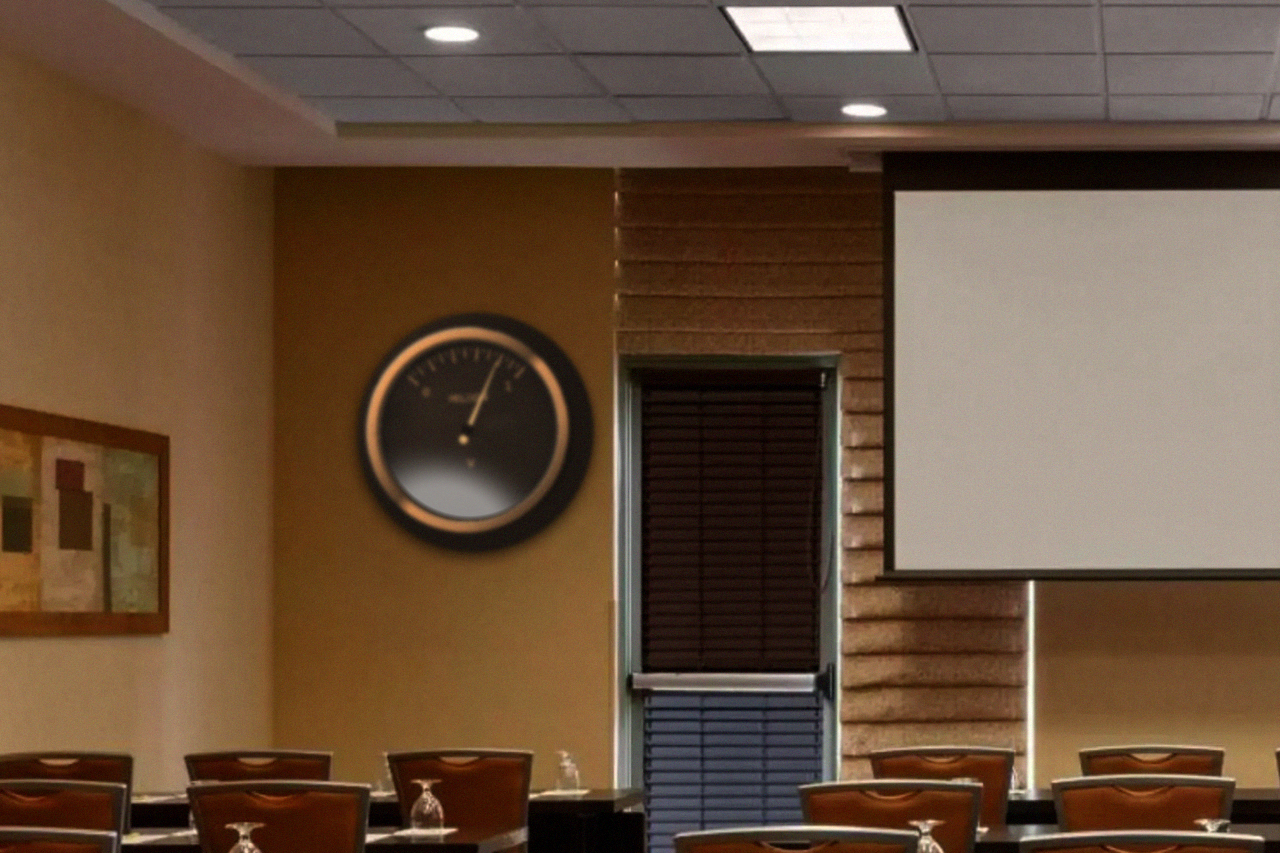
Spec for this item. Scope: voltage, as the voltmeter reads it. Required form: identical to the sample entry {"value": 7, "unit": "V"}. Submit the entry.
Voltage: {"value": 0.8, "unit": "V"}
